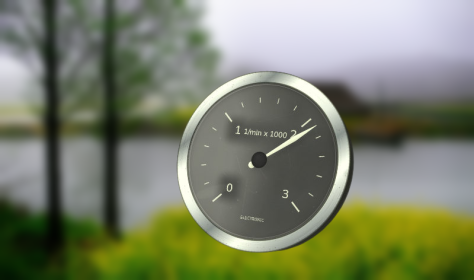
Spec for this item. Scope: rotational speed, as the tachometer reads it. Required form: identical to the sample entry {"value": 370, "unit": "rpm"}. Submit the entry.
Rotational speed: {"value": 2100, "unit": "rpm"}
